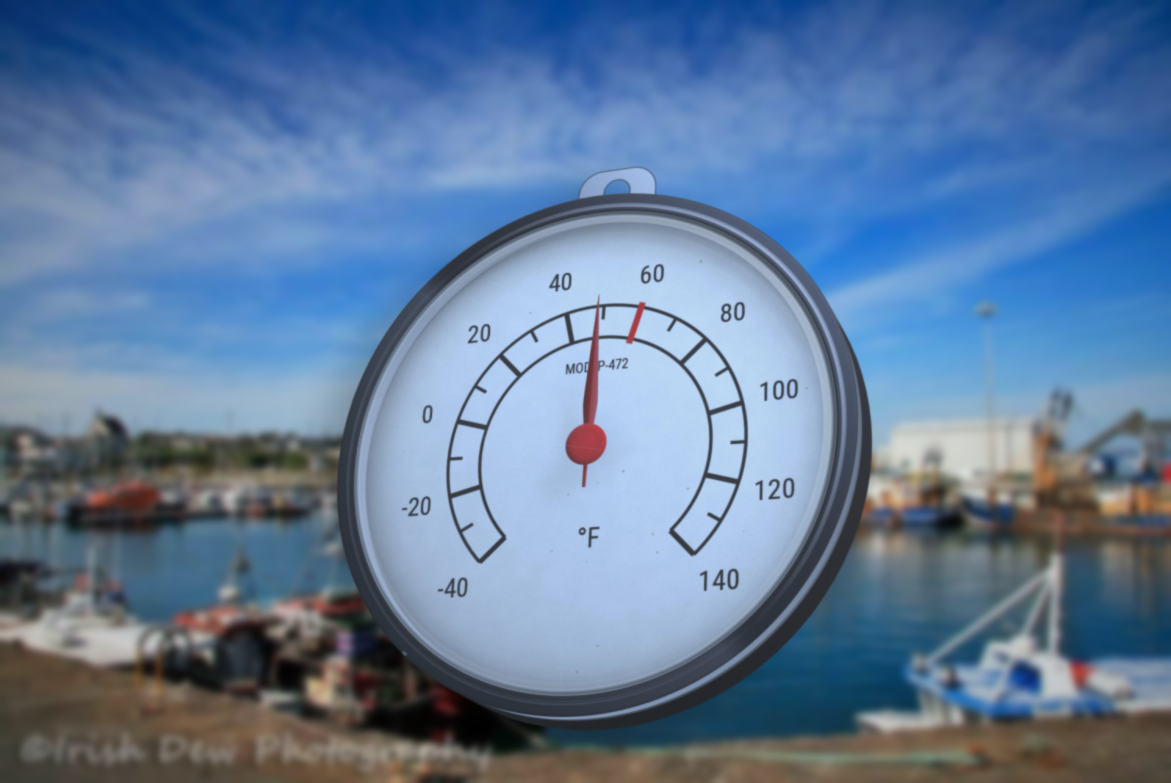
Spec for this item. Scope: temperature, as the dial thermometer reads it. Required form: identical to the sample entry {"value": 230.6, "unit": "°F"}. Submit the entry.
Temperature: {"value": 50, "unit": "°F"}
